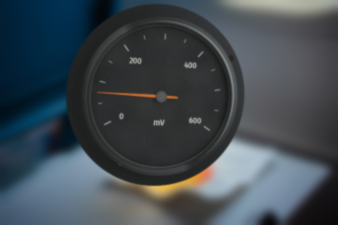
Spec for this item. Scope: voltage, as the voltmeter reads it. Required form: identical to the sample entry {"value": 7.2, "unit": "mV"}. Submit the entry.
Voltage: {"value": 75, "unit": "mV"}
